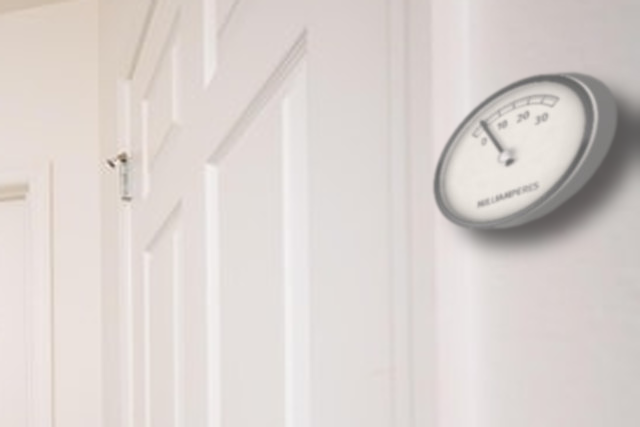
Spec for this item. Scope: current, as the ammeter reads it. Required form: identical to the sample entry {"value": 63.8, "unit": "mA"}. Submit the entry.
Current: {"value": 5, "unit": "mA"}
